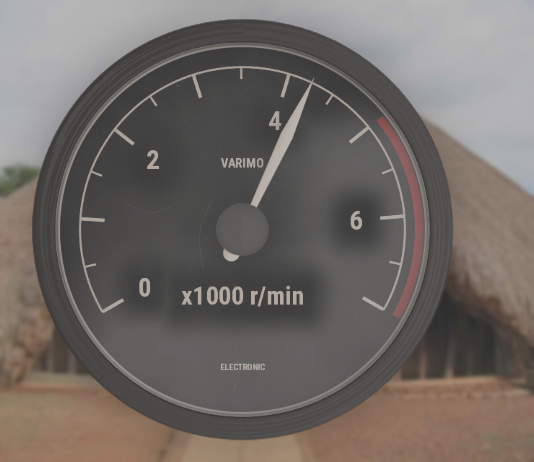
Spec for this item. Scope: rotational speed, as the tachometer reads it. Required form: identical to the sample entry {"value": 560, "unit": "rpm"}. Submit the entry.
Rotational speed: {"value": 4250, "unit": "rpm"}
